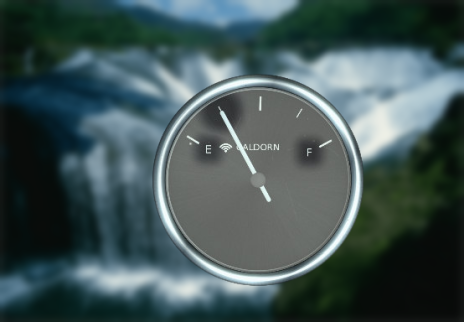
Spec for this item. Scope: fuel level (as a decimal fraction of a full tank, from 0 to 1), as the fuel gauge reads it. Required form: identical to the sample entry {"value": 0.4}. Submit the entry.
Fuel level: {"value": 0.25}
